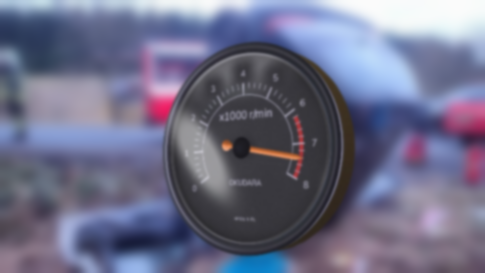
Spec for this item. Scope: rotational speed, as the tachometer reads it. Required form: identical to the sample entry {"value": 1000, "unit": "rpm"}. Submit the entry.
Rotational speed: {"value": 7400, "unit": "rpm"}
